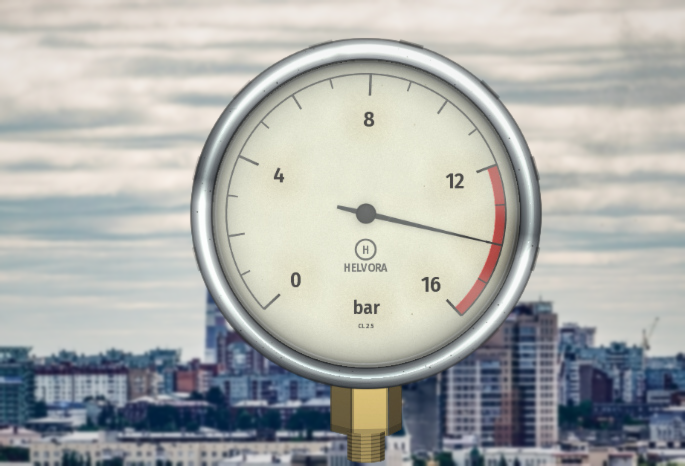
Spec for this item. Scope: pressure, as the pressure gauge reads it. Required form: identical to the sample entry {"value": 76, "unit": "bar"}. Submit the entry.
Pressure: {"value": 14, "unit": "bar"}
